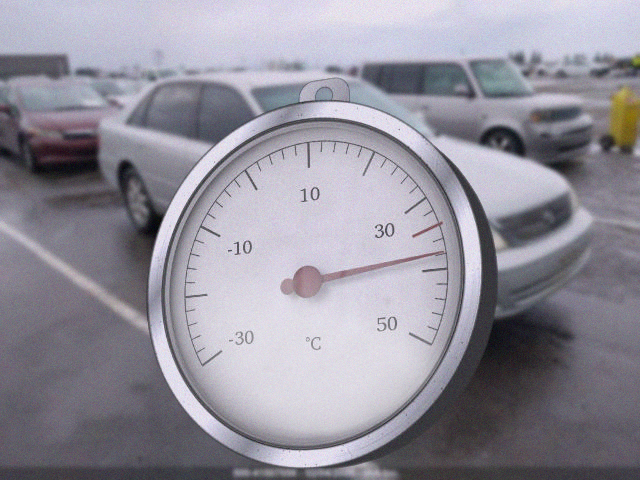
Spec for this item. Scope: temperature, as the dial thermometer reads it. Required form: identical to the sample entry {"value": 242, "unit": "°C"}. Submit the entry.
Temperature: {"value": 38, "unit": "°C"}
